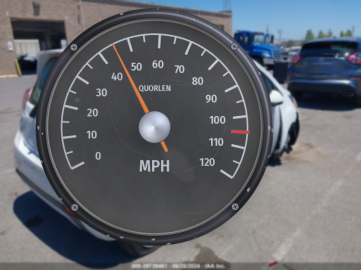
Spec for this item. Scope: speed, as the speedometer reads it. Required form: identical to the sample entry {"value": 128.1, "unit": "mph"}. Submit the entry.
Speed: {"value": 45, "unit": "mph"}
